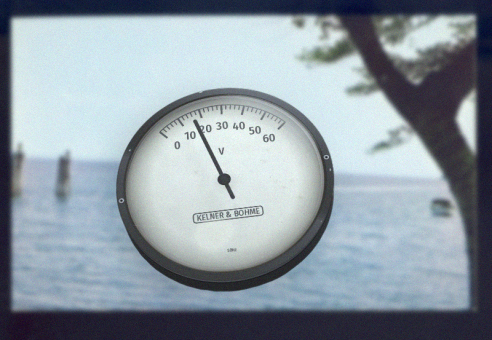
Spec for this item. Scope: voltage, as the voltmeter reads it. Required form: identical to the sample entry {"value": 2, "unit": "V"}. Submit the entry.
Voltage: {"value": 16, "unit": "V"}
